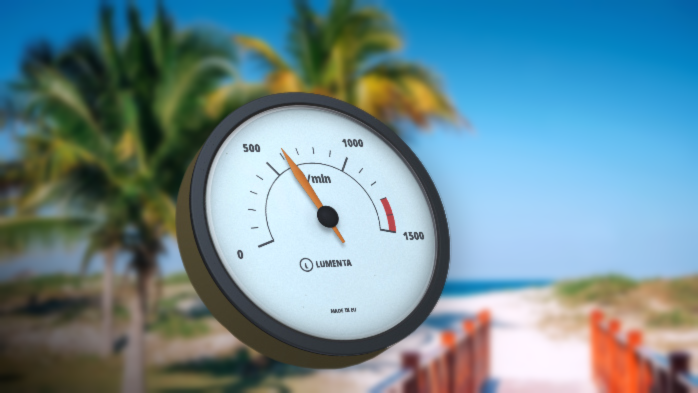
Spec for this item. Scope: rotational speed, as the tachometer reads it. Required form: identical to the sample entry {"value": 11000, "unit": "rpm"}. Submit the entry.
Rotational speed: {"value": 600, "unit": "rpm"}
